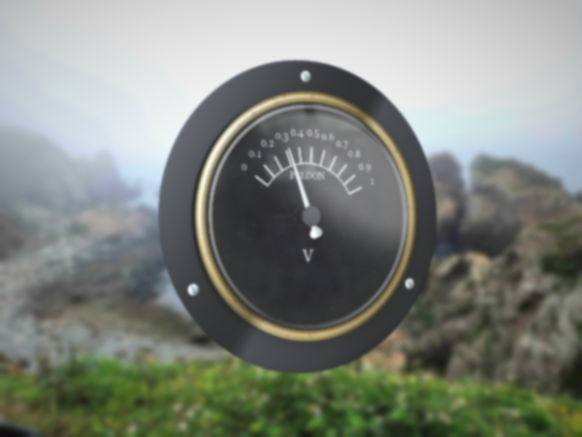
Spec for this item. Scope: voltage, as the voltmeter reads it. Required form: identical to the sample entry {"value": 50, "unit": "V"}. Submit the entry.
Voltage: {"value": 0.3, "unit": "V"}
